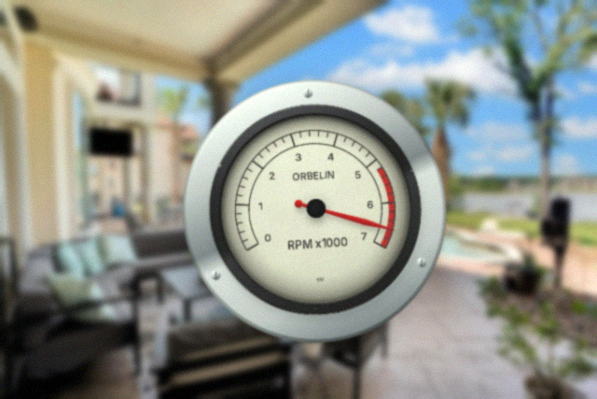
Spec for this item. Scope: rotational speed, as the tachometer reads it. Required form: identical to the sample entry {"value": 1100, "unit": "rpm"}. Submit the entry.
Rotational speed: {"value": 6600, "unit": "rpm"}
